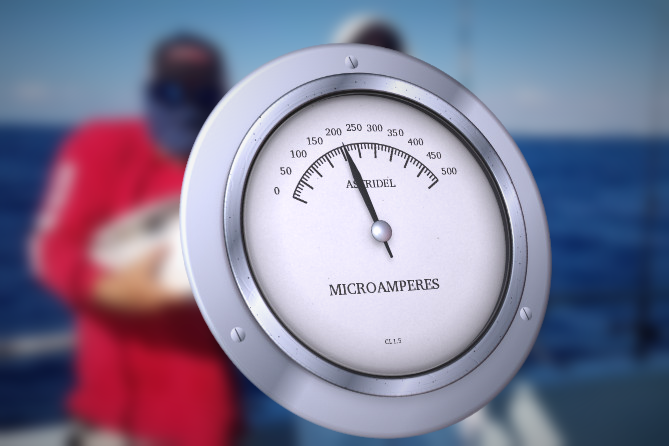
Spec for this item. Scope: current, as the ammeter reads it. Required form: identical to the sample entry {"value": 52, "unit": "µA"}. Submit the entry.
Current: {"value": 200, "unit": "µA"}
